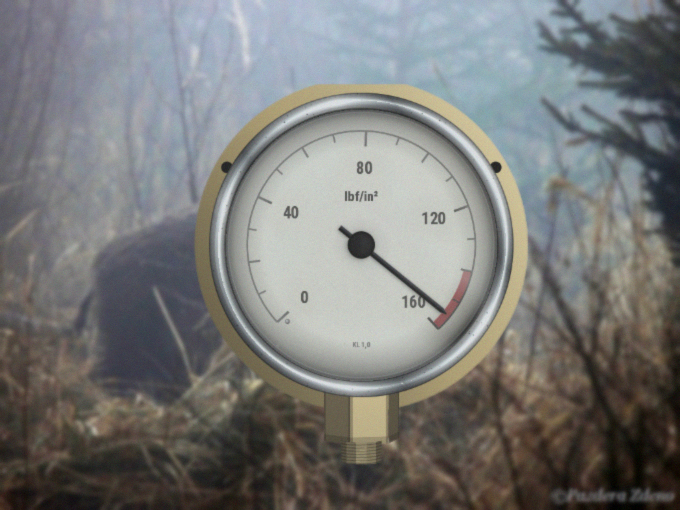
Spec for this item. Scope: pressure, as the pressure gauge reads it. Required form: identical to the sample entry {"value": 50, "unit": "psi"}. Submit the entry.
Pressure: {"value": 155, "unit": "psi"}
